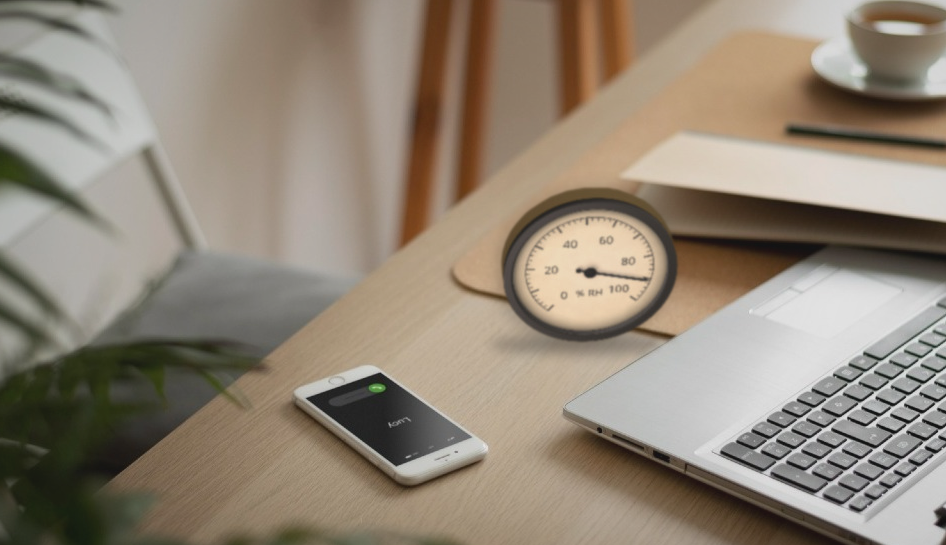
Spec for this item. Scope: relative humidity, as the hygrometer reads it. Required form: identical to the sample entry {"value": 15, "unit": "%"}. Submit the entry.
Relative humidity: {"value": 90, "unit": "%"}
